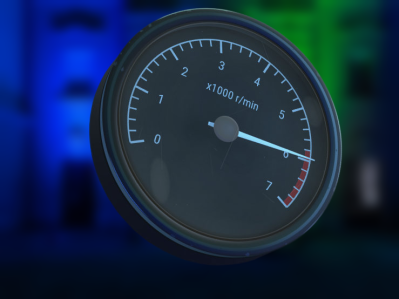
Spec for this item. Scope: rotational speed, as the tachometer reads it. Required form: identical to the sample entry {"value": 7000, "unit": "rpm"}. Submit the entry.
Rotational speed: {"value": 6000, "unit": "rpm"}
